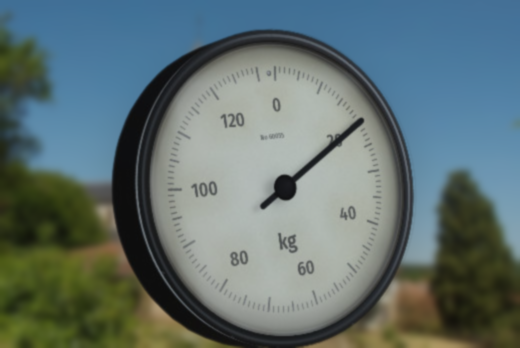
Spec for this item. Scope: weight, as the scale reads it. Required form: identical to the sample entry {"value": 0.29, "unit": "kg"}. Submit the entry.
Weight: {"value": 20, "unit": "kg"}
